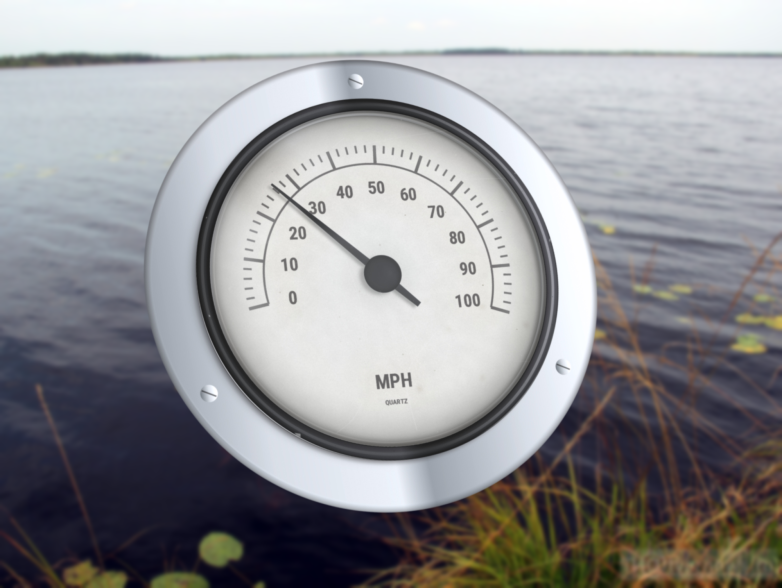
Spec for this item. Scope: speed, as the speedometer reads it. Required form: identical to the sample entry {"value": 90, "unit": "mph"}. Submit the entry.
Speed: {"value": 26, "unit": "mph"}
